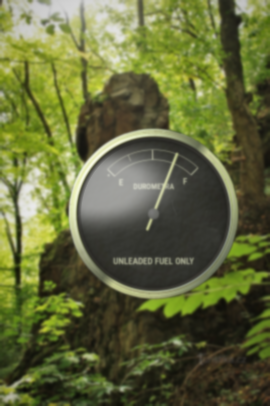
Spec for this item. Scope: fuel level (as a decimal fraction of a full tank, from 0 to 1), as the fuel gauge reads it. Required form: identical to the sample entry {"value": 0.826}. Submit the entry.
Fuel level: {"value": 0.75}
